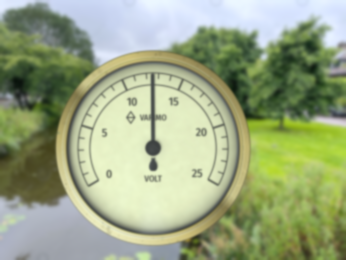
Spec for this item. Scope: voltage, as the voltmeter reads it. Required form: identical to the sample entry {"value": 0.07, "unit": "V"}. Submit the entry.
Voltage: {"value": 12.5, "unit": "V"}
